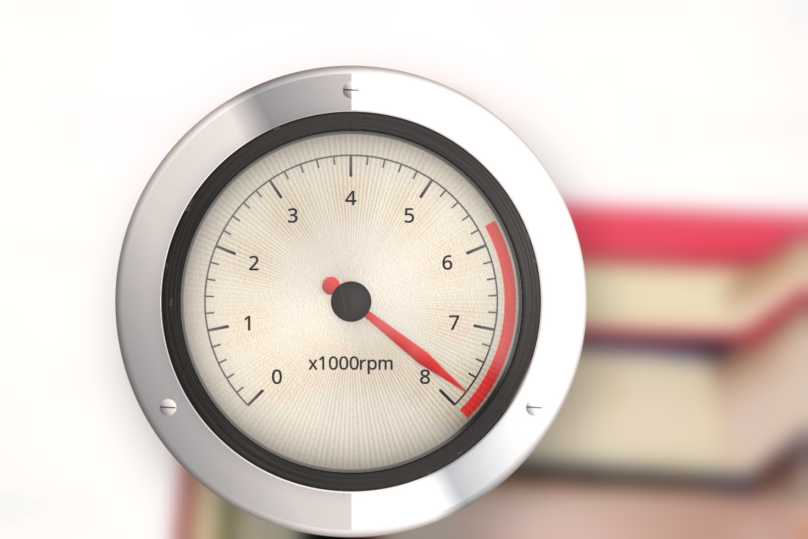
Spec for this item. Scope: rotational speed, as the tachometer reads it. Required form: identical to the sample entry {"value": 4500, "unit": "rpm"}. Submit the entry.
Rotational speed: {"value": 7800, "unit": "rpm"}
